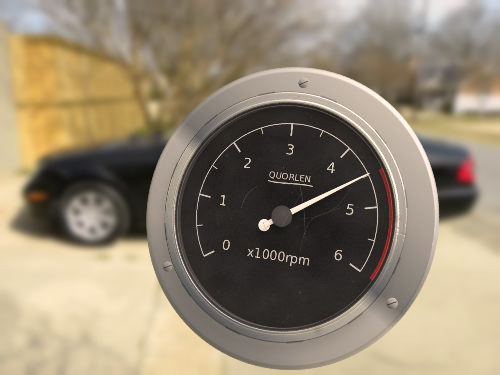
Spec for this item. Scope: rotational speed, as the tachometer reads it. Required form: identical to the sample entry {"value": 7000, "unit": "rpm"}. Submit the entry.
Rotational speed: {"value": 4500, "unit": "rpm"}
